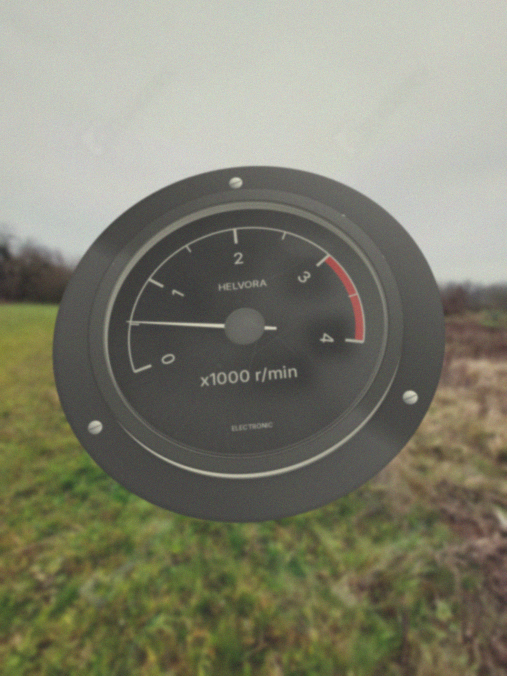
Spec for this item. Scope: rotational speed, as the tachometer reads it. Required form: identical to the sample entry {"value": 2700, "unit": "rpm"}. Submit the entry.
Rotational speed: {"value": 500, "unit": "rpm"}
